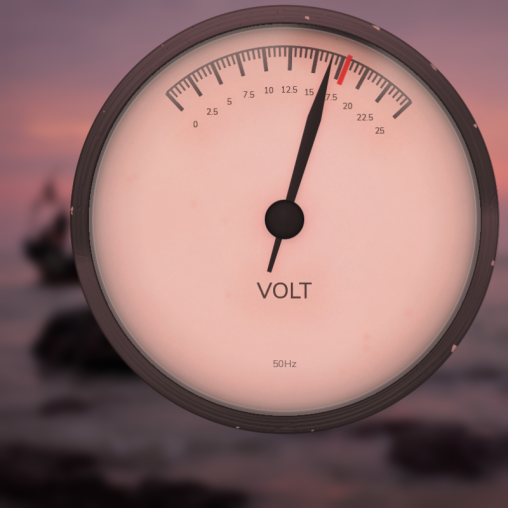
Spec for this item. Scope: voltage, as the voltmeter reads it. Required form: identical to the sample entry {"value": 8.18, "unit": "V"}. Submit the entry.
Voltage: {"value": 16.5, "unit": "V"}
